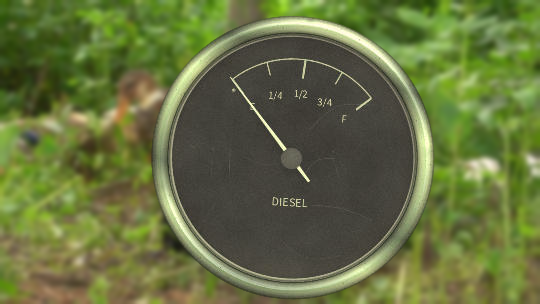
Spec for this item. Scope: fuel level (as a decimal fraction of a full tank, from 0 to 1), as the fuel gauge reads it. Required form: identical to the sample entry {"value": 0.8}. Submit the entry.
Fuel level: {"value": 0}
